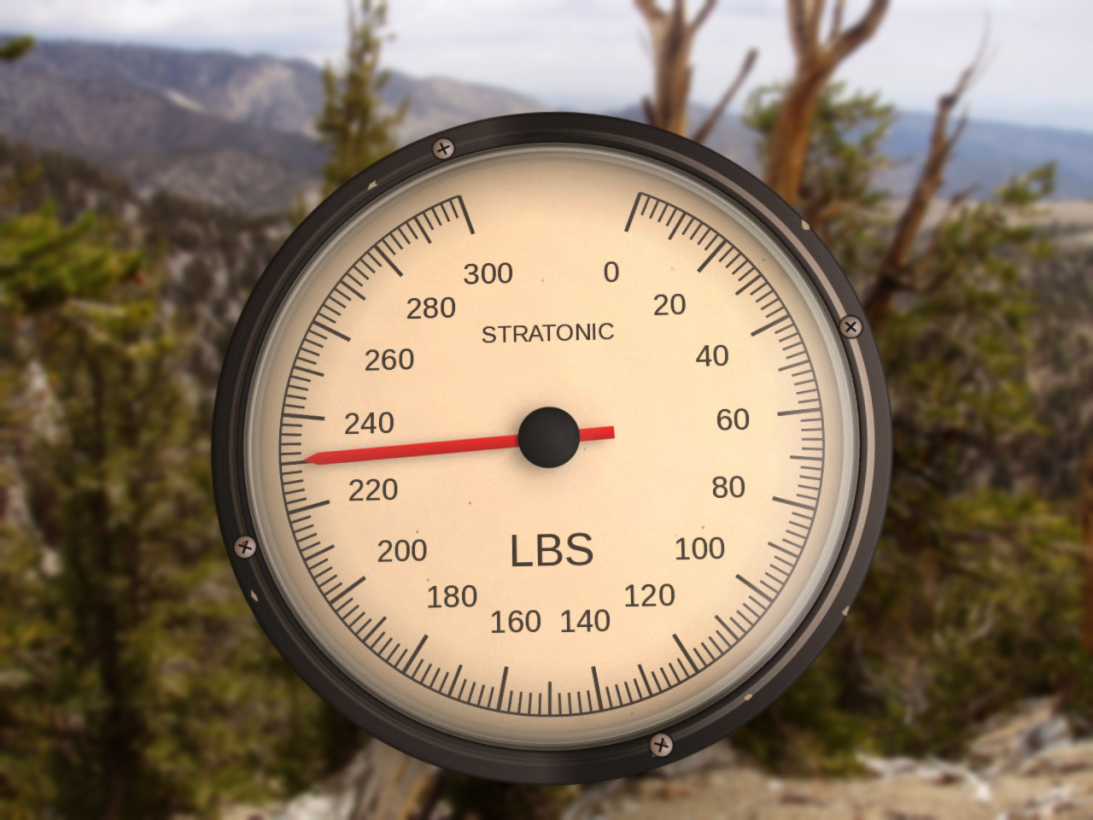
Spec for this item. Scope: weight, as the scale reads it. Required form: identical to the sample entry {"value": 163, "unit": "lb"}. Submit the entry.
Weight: {"value": 230, "unit": "lb"}
